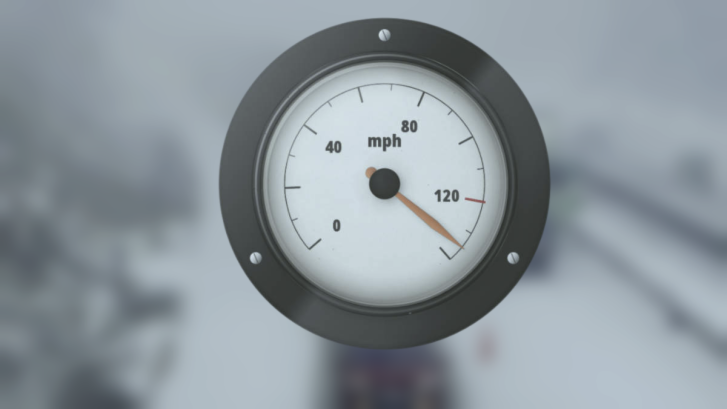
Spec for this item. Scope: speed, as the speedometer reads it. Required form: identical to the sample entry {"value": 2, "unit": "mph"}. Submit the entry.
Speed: {"value": 135, "unit": "mph"}
